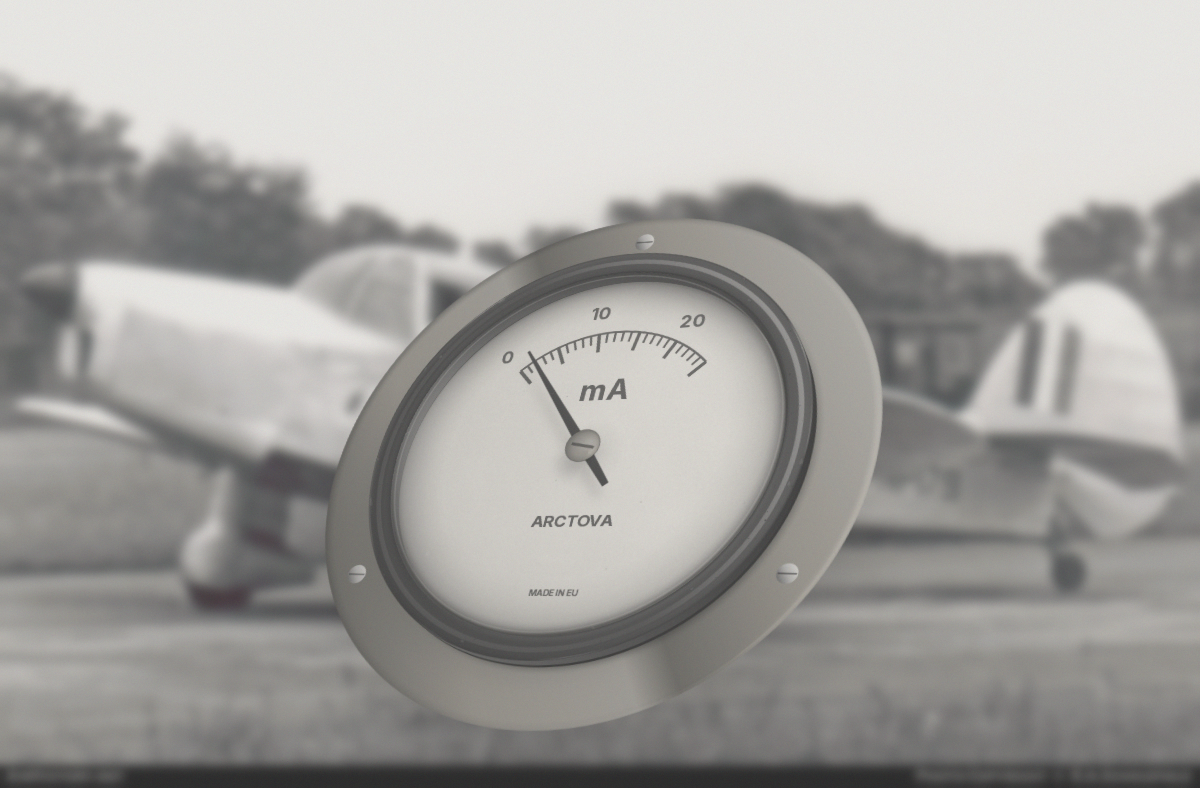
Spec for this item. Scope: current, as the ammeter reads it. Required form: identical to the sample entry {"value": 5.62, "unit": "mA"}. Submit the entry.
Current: {"value": 2, "unit": "mA"}
